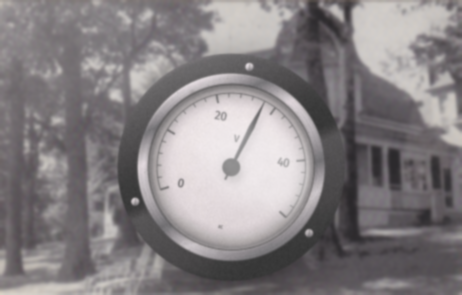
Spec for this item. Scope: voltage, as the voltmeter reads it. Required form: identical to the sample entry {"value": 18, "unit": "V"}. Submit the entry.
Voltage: {"value": 28, "unit": "V"}
